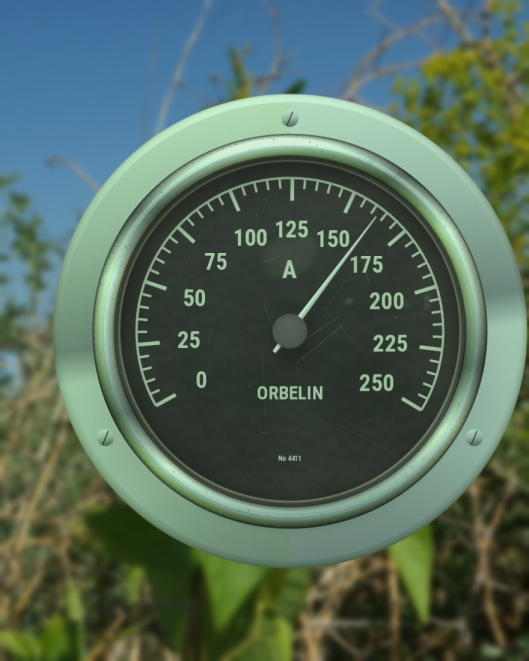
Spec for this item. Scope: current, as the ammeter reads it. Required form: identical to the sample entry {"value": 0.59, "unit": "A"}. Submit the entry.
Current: {"value": 162.5, "unit": "A"}
